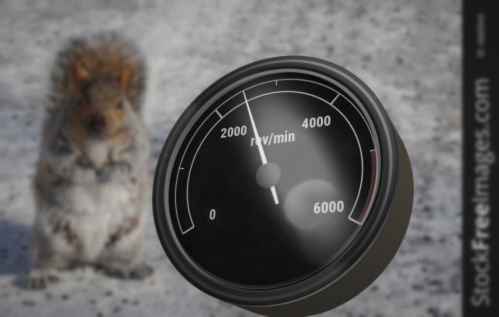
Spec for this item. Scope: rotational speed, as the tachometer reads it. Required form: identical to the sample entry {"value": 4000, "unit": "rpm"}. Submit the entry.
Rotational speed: {"value": 2500, "unit": "rpm"}
